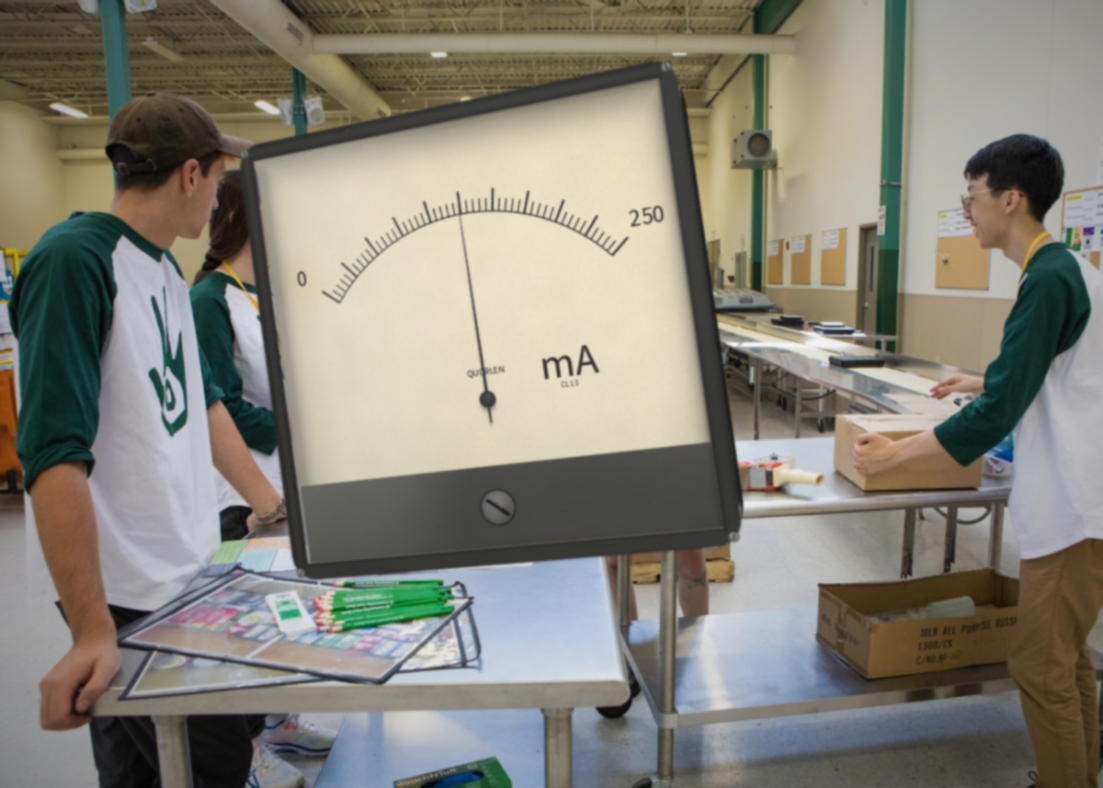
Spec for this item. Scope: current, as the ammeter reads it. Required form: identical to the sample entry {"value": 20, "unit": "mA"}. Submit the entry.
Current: {"value": 125, "unit": "mA"}
